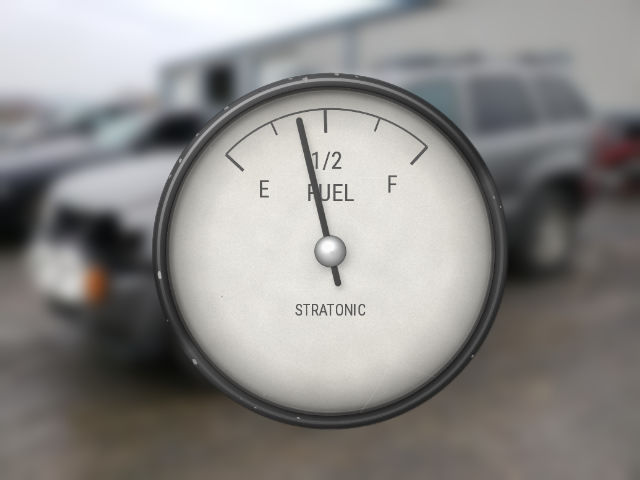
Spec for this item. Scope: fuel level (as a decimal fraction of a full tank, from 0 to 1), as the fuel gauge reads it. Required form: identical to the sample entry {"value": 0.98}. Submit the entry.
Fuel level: {"value": 0.375}
